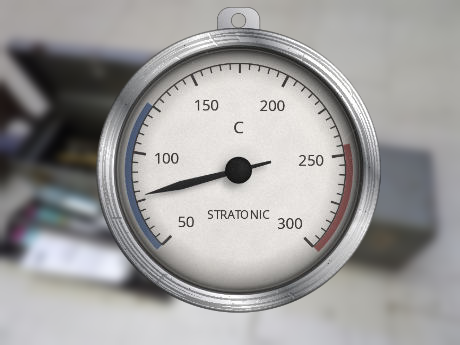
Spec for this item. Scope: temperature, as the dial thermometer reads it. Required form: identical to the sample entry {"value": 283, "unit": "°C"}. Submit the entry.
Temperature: {"value": 77.5, "unit": "°C"}
